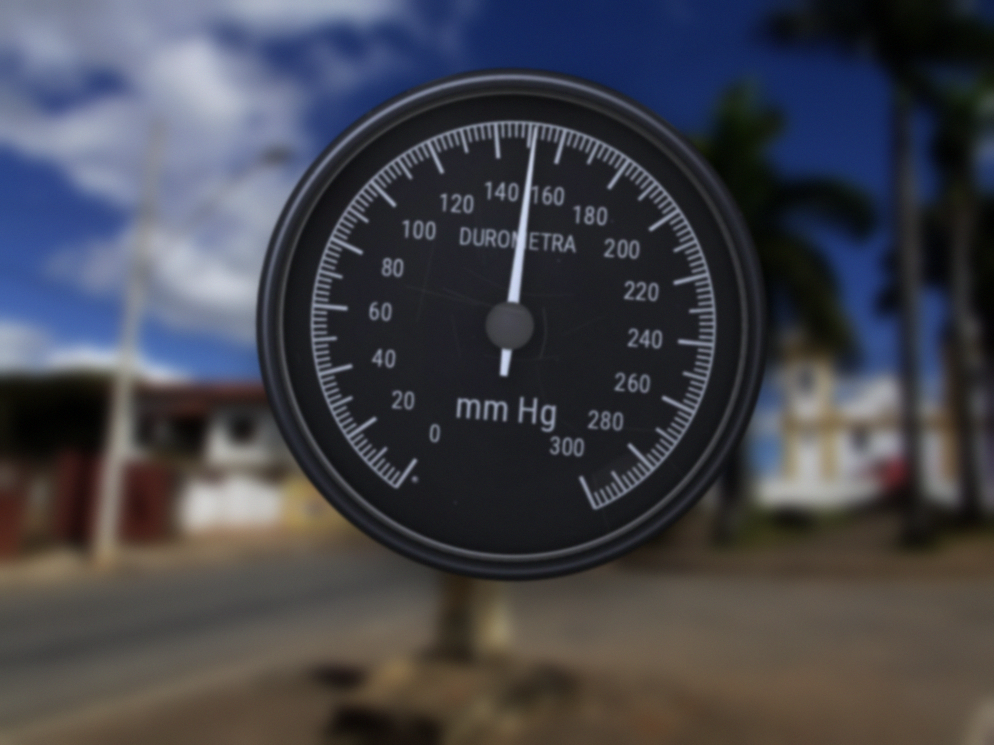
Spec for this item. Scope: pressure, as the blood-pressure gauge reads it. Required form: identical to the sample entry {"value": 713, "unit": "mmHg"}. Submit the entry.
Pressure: {"value": 152, "unit": "mmHg"}
